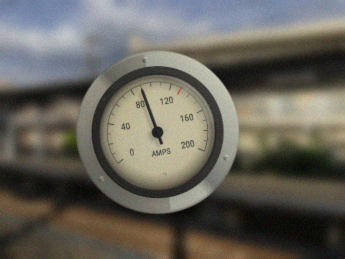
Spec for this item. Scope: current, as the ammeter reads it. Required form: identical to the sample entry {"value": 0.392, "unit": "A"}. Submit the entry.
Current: {"value": 90, "unit": "A"}
